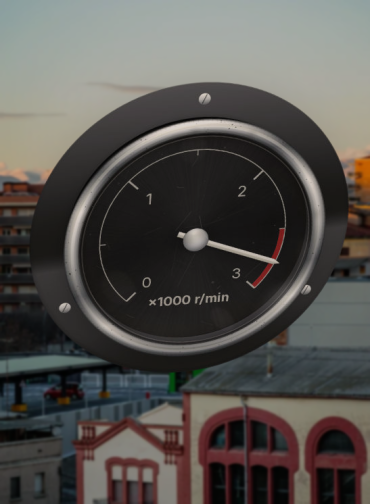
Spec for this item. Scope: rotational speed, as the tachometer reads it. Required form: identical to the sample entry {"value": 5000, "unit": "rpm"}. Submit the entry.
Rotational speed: {"value": 2750, "unit": "rpm"}
